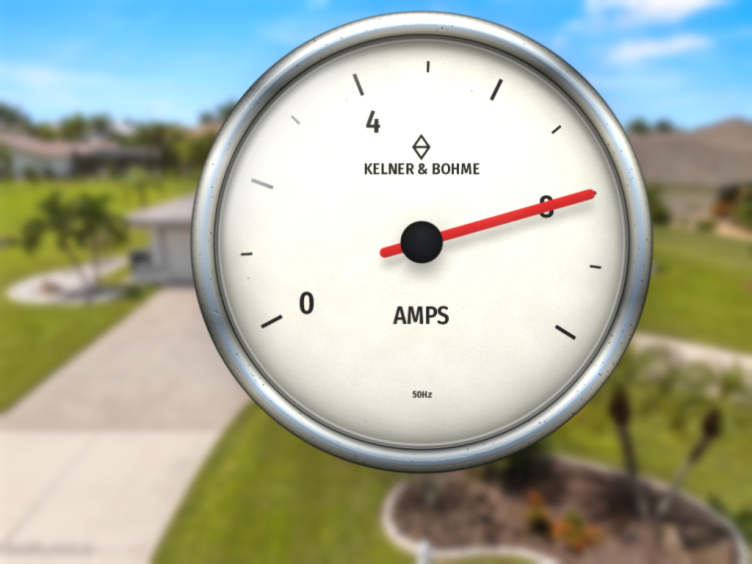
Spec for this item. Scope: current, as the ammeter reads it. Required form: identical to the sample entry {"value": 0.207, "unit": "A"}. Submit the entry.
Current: {"value": 8, "unit": "A"}
